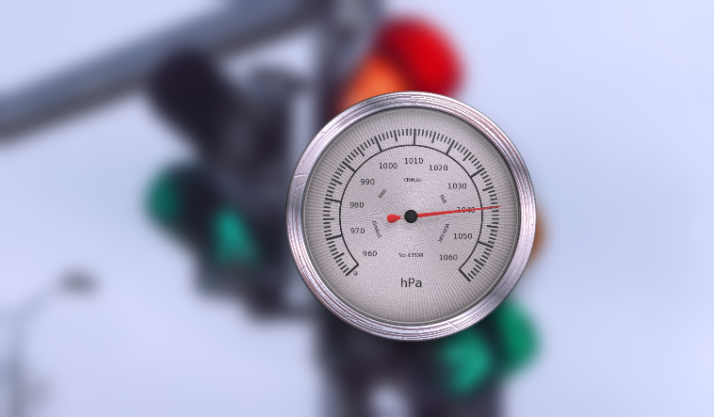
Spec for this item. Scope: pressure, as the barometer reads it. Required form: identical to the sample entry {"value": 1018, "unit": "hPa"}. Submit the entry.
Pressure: {"value": 1040, "unit": "hPa"}
